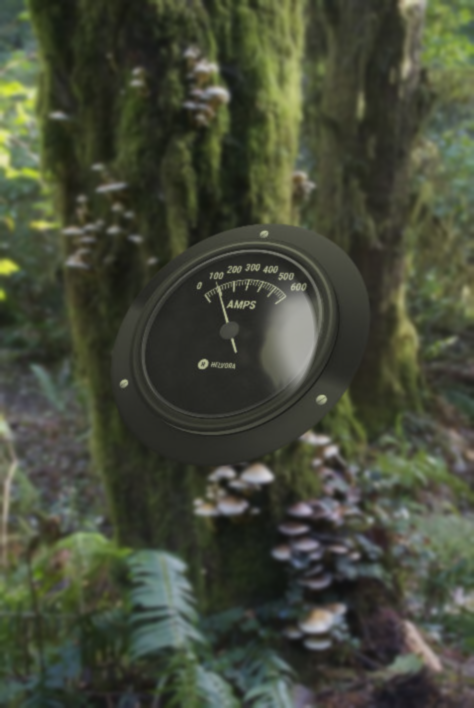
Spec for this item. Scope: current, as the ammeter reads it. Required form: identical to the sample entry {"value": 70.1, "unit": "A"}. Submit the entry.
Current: {"value": 100, "unit": "A"}
